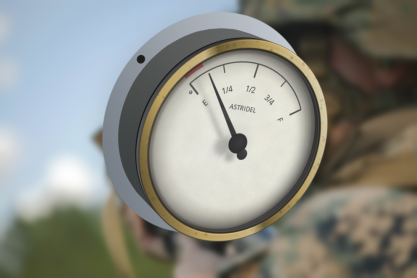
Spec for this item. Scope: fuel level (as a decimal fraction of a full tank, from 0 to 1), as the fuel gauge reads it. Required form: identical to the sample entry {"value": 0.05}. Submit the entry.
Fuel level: {"value": 0.125}
